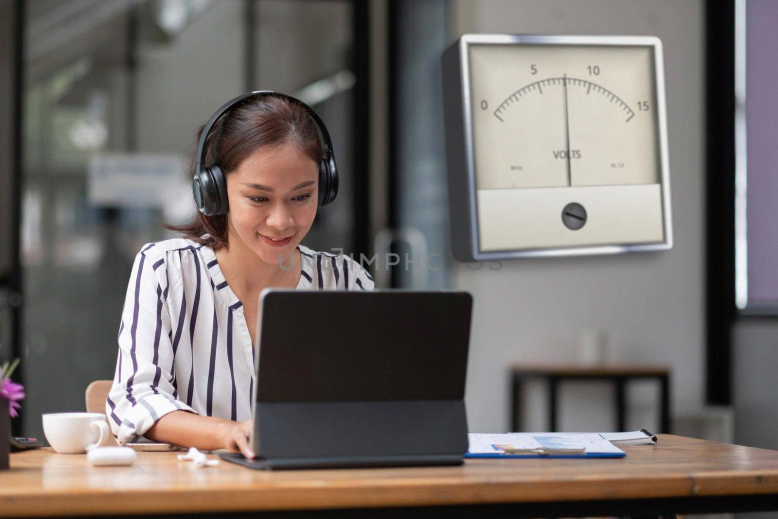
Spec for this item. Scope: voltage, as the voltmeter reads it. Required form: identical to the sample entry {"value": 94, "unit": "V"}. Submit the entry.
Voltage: {"value": 7.5, "unit": "V"}
